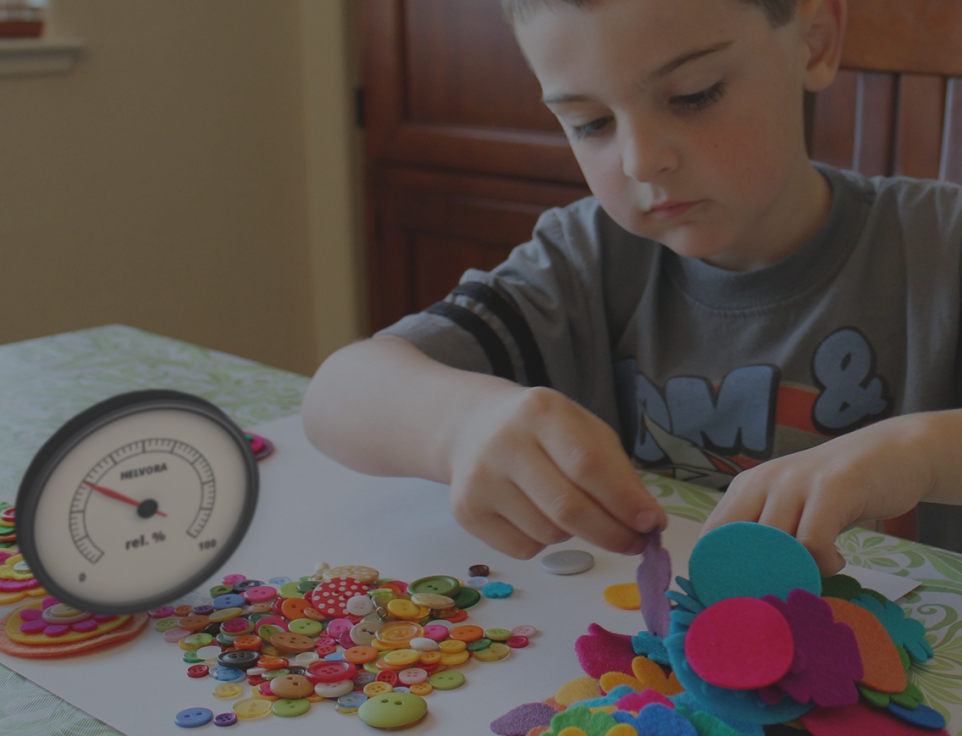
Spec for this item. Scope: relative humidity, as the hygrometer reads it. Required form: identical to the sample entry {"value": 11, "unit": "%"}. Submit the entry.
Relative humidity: {"value": 30, "unit": "%"}
